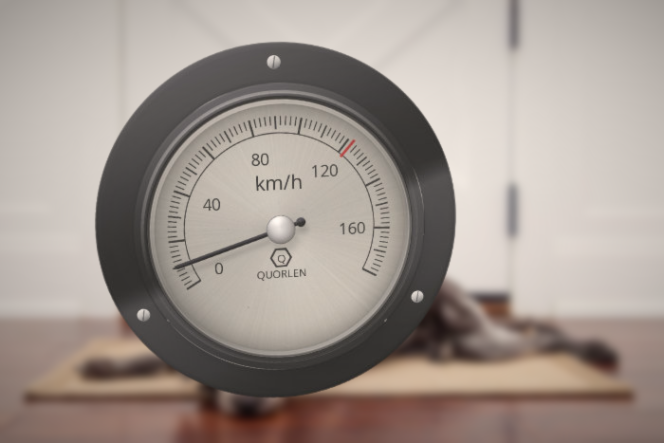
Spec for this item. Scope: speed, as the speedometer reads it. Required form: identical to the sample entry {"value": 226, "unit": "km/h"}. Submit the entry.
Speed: {"value": 10, "unit": "km/h"}
